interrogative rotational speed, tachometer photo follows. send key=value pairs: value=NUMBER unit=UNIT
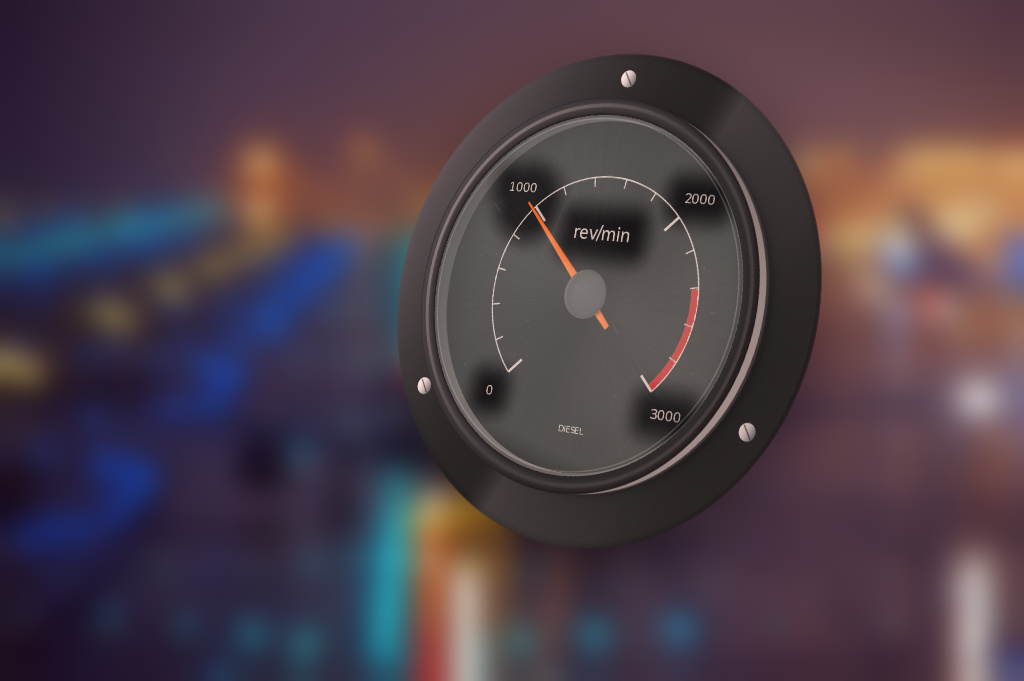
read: value=1000 unit=rpm
